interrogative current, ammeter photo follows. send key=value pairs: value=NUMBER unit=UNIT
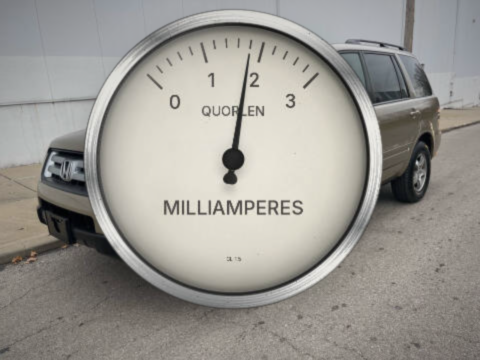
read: value=1.8 unit=mA
